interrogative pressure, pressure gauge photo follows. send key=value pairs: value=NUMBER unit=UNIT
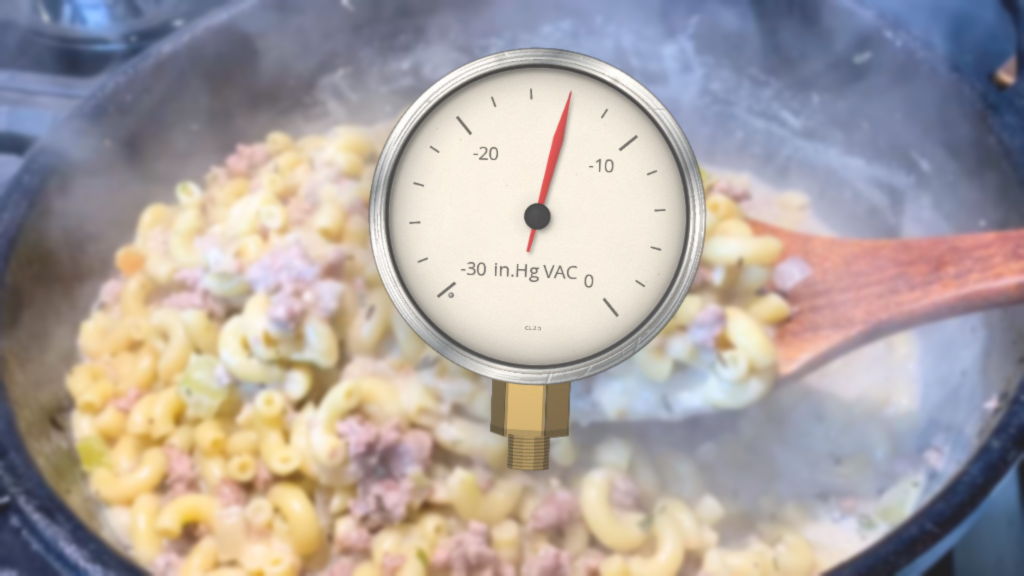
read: value=-14 unit=inHg
